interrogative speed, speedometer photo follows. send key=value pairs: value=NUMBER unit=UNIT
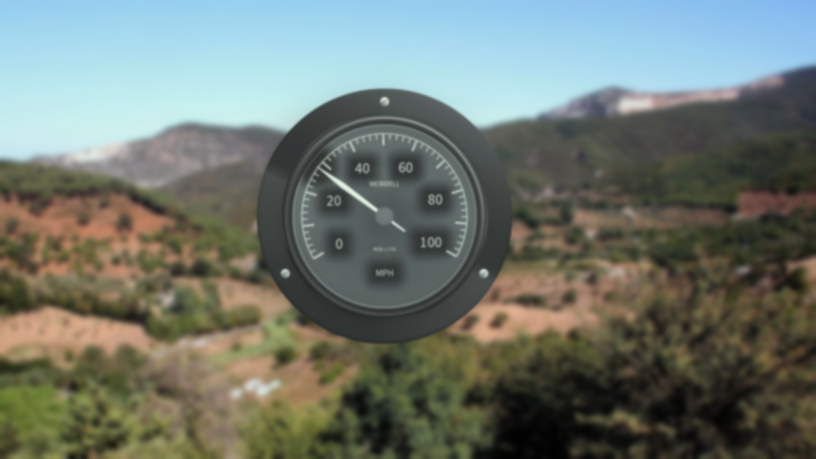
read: value=28 unit=mph
